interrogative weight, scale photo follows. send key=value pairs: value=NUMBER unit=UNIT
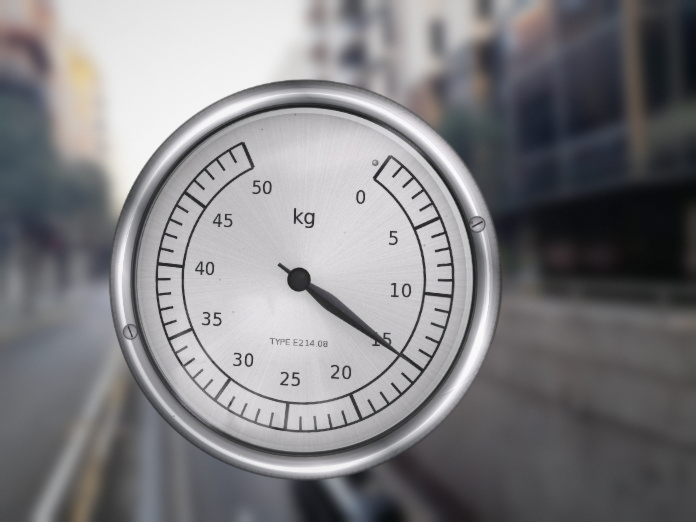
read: value=15 unit=kg
